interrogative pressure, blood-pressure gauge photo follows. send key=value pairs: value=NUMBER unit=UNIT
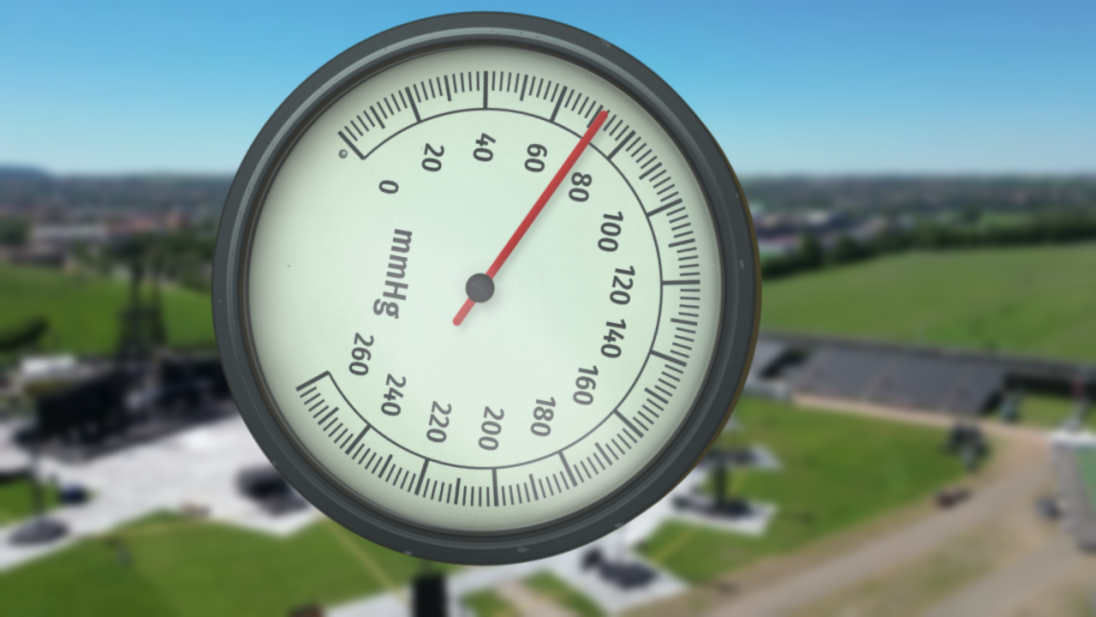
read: value=72 unit=mmHg
